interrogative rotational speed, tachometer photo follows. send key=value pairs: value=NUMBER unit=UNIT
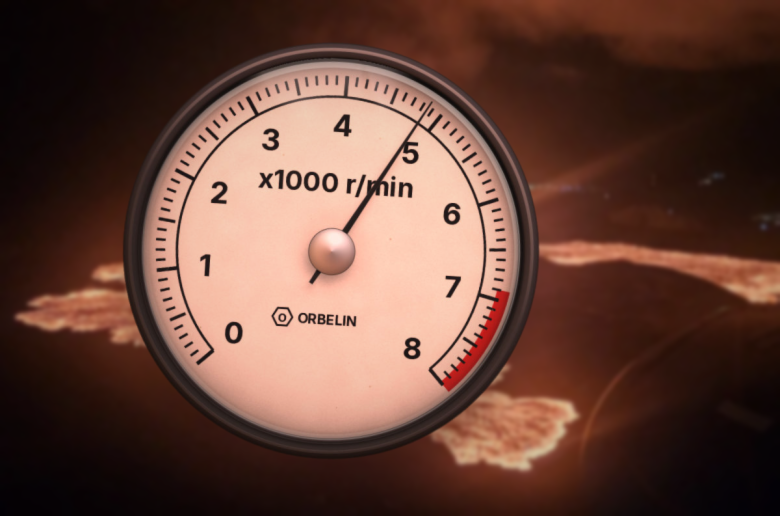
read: value=4850 unit=rpm
